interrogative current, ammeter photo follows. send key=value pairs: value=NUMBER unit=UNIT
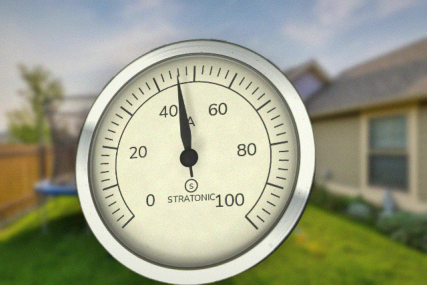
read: value=46 unit=A
